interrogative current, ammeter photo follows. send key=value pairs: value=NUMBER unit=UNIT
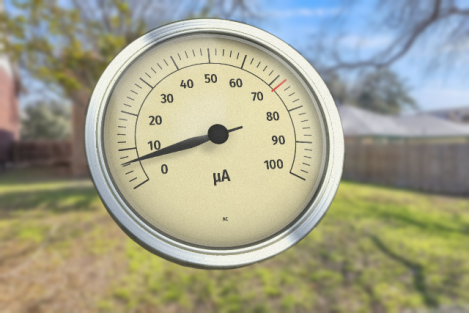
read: value=6 unit=µA
